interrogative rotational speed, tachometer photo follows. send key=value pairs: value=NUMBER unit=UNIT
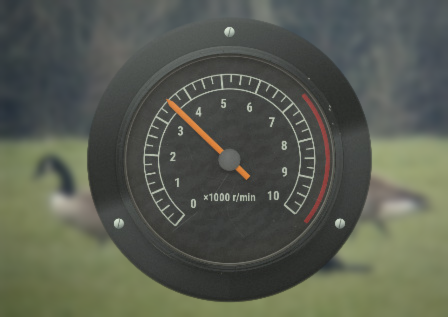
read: value=3500 unit=rpm
